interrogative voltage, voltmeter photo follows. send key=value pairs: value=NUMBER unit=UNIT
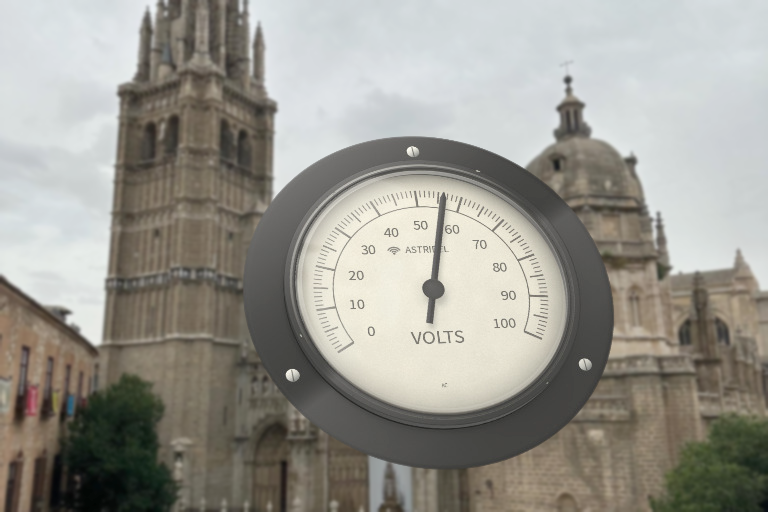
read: value=56 unit=V
